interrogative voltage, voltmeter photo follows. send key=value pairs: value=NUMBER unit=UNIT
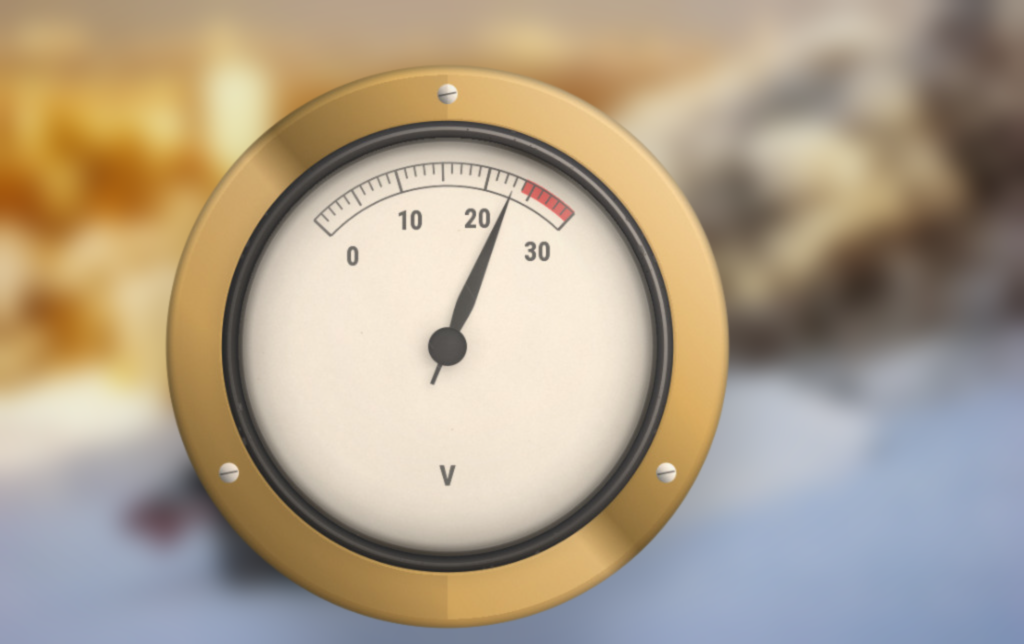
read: value=23 unit=V
